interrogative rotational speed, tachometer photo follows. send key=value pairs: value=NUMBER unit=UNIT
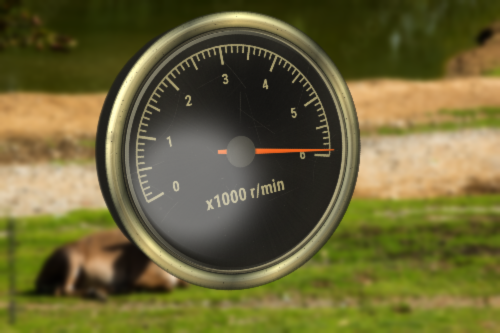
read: value=5900 unit=rpm
